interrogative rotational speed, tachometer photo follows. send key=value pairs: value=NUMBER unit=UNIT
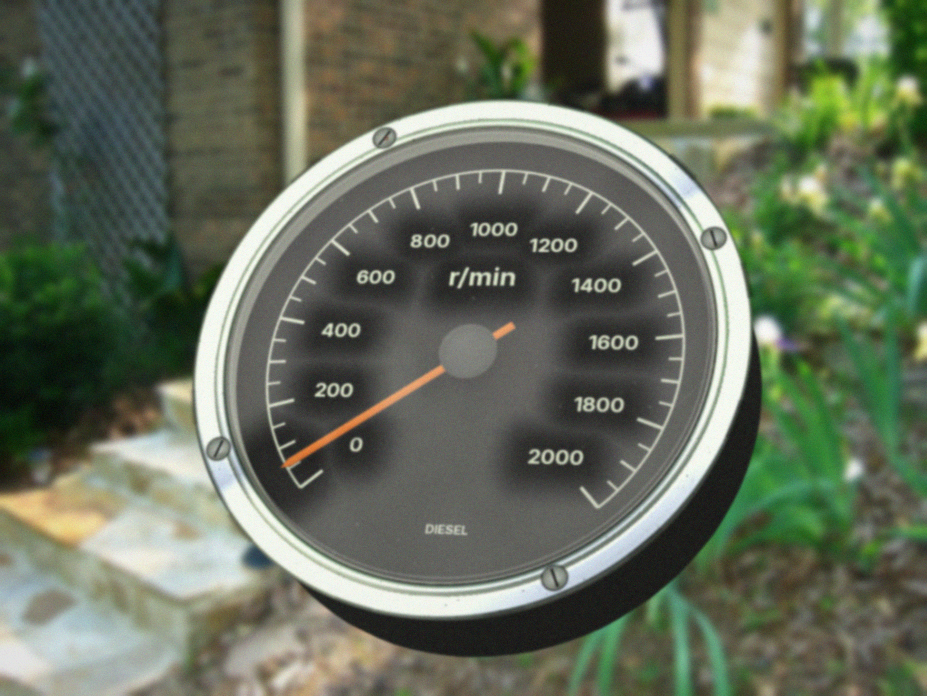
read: value=50 unit=rpm
